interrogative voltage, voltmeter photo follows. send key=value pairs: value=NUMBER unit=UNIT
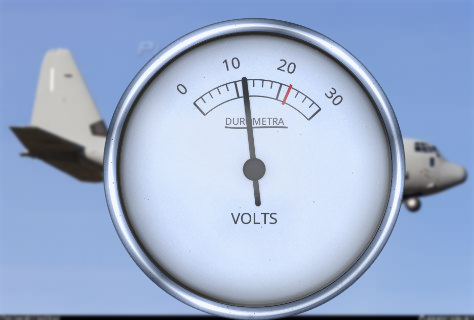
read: value=12 unit=V
